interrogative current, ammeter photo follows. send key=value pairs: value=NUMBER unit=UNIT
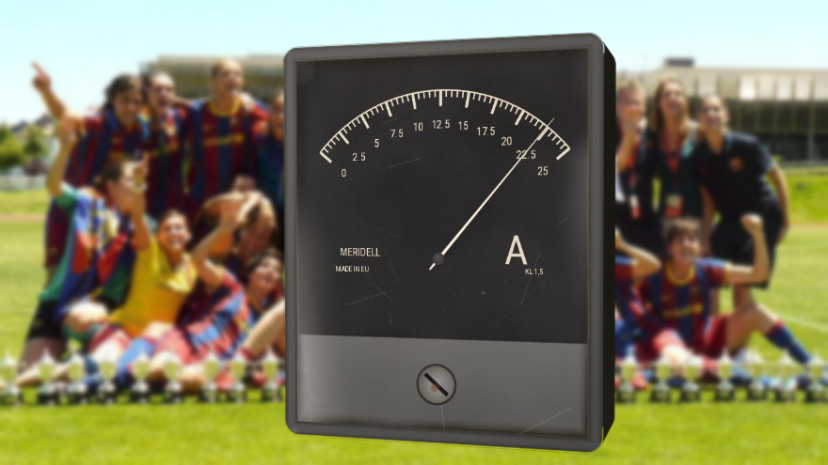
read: value=22.5 unit=A
